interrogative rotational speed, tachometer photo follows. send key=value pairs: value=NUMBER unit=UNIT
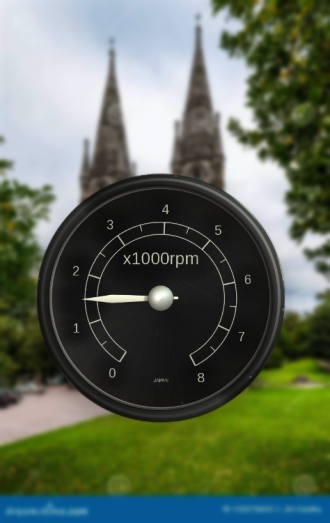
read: value=1500 unit=rpm
